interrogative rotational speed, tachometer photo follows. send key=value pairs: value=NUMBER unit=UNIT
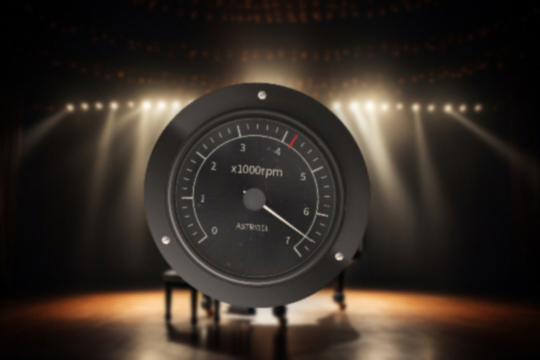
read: value=6600 unit=rpm
